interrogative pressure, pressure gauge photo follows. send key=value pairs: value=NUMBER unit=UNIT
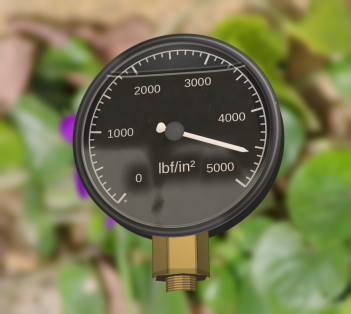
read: value=4600 unit=psi
